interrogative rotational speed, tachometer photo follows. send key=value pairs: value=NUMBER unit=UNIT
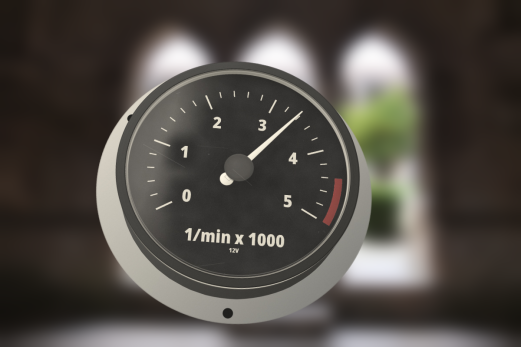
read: value=3400 unit=rpm
